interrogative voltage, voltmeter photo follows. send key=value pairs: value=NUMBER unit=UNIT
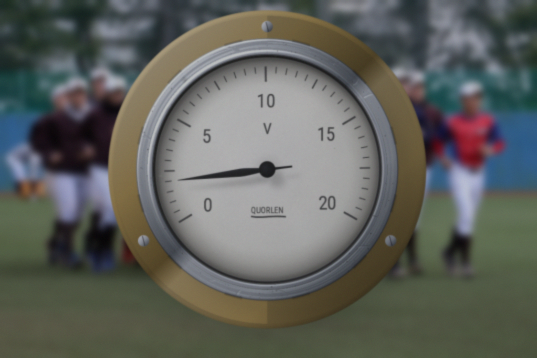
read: value=2 unit=V
